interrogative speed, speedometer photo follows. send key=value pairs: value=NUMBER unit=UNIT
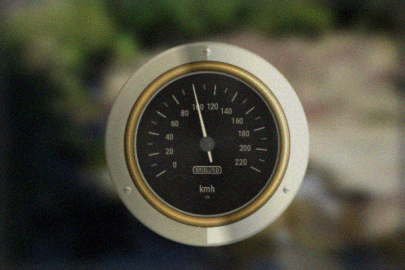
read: value=100 unit=km/h
